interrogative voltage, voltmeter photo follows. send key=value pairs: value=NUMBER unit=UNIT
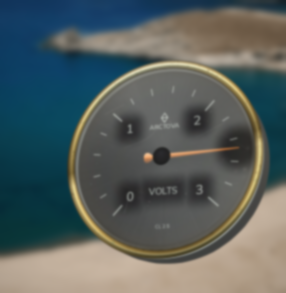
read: value=2.5 unit=V
